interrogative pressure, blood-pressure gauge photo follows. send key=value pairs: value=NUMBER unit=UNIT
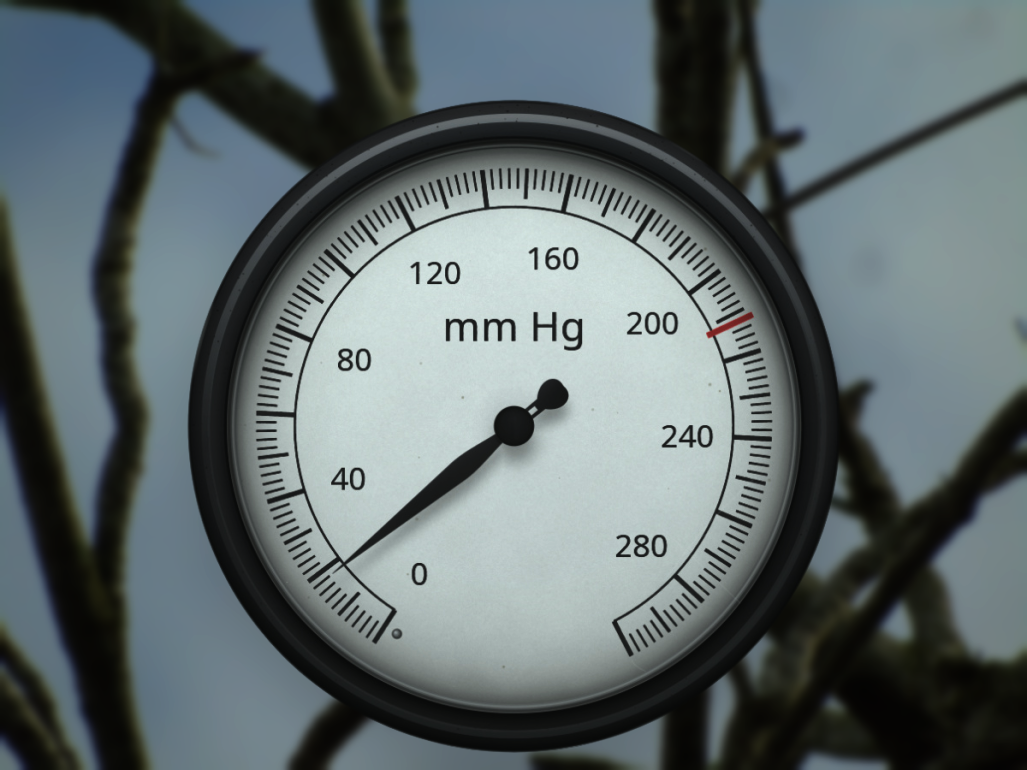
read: value=18 unit=mmHg
